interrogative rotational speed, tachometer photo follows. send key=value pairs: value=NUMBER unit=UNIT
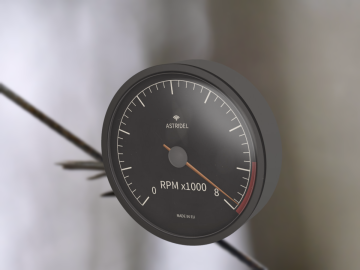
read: value=7800 unit=rpm
